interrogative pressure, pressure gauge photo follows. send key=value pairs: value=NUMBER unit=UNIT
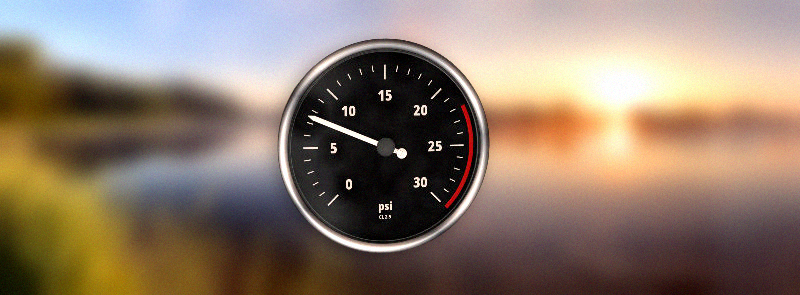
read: value=7.5 unit=psi
